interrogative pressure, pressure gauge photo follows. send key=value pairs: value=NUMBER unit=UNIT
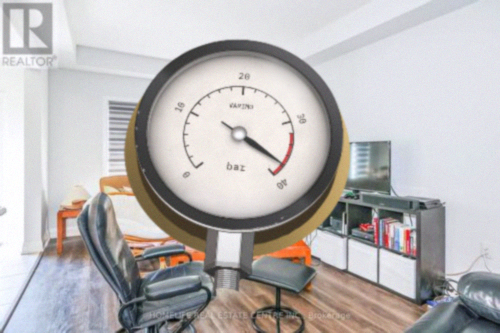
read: value=38 unit=bar
